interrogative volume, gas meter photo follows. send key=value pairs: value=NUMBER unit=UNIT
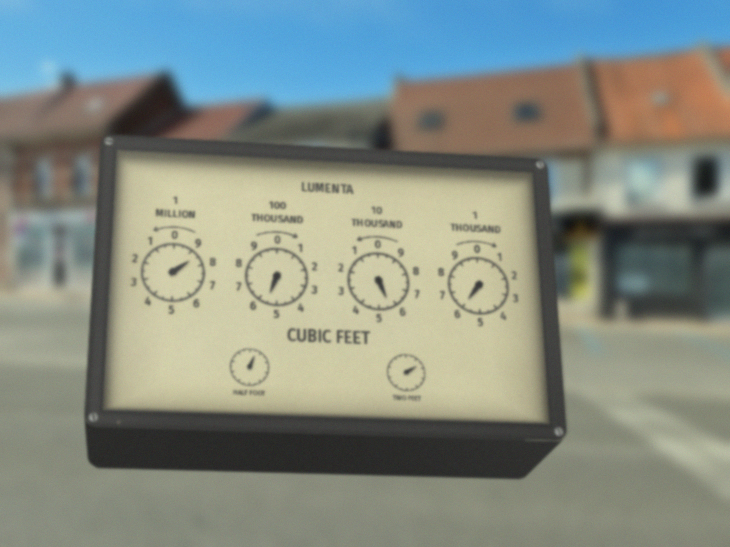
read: value=855600 unit=ft³
